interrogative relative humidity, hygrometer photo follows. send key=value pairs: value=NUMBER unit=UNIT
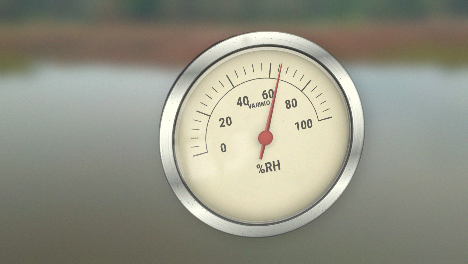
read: value=64 unit=%
